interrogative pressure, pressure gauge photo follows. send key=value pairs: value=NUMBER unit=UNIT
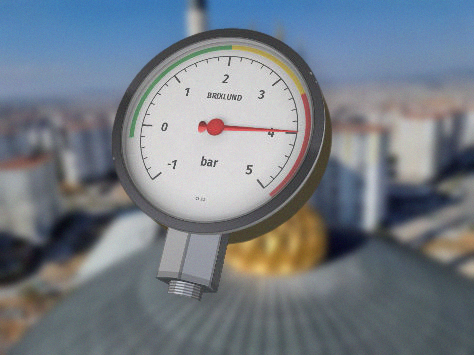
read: value=4 unit=bar
